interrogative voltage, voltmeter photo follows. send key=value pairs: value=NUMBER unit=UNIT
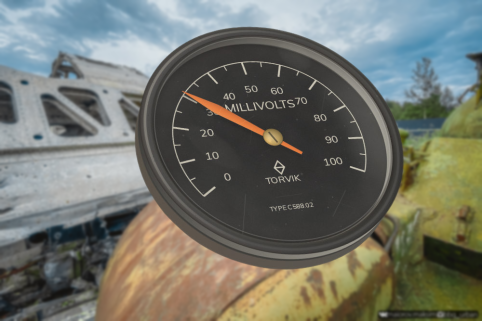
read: value=30 unit=mV
